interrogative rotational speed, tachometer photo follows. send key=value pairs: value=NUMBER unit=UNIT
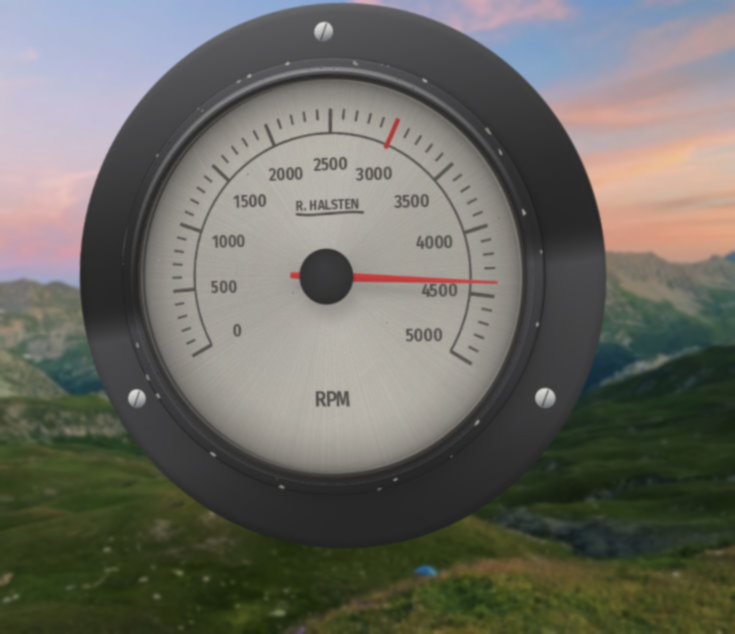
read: value=4400 unit=rpm
